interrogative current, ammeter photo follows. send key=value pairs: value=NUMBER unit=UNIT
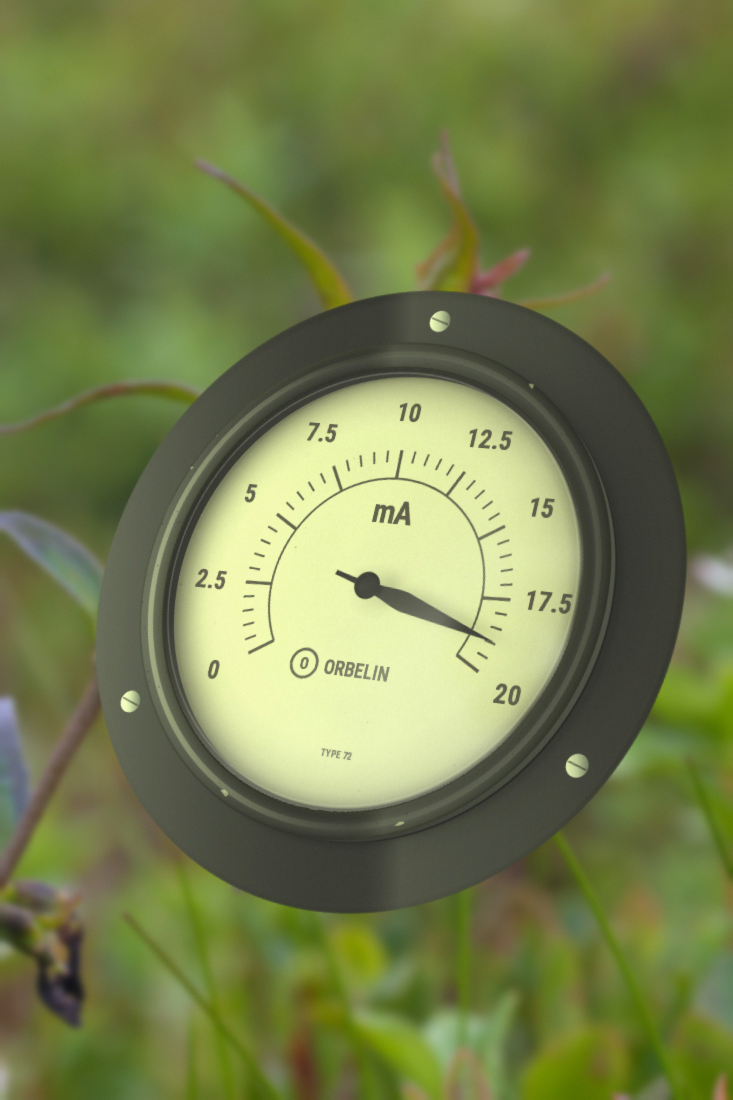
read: value=19 unit=mA
